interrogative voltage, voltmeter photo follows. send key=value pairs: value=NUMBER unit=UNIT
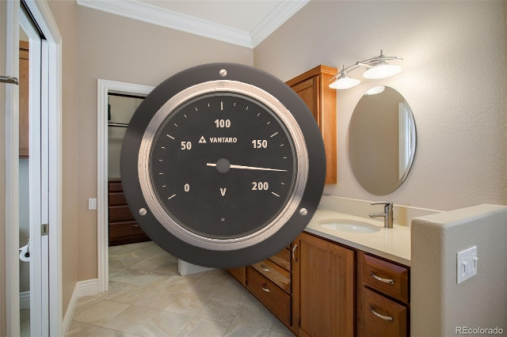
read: value=180 unit=V
